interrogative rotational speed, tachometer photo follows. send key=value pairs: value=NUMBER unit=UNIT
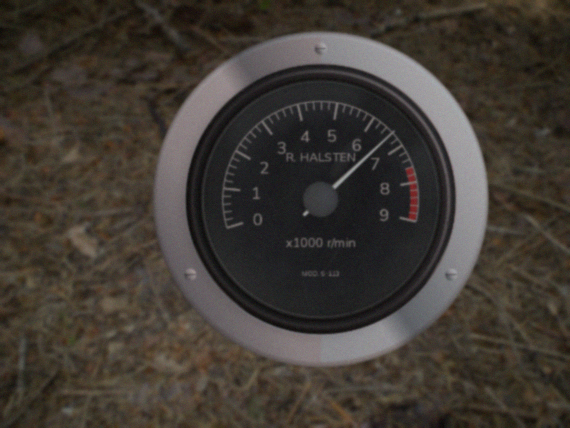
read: value=6600 unit=rpm
